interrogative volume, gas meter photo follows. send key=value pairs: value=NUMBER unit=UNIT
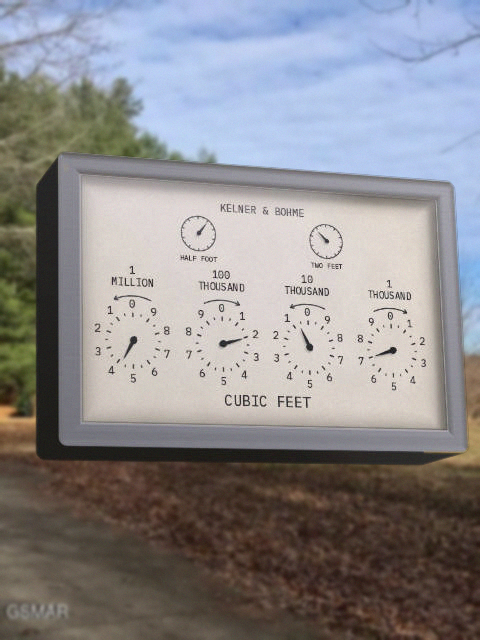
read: value=420700 unit=ft³
